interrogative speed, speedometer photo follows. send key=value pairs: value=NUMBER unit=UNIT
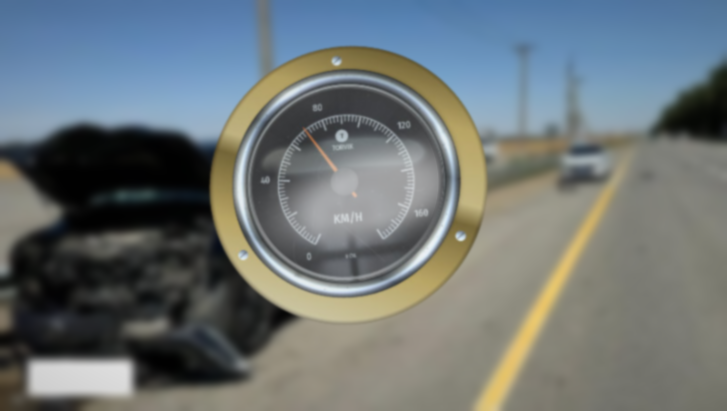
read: value=70 unit=km/h
